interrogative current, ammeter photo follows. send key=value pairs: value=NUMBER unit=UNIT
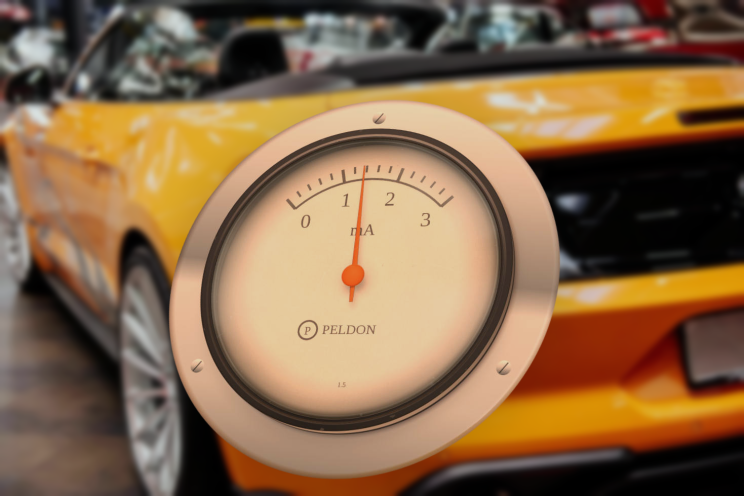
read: value=1.4 unit=mA
